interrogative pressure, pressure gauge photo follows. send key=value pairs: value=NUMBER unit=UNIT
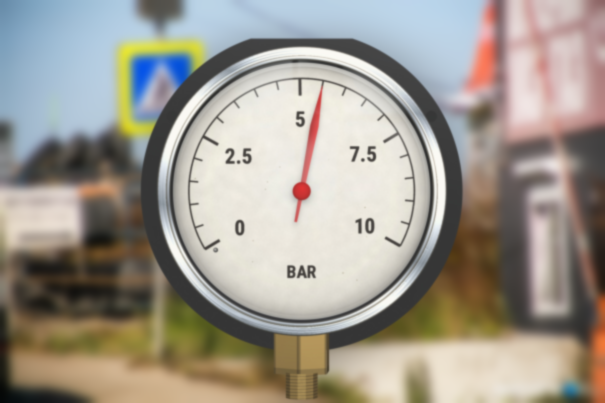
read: value=5.5 unit=bar
